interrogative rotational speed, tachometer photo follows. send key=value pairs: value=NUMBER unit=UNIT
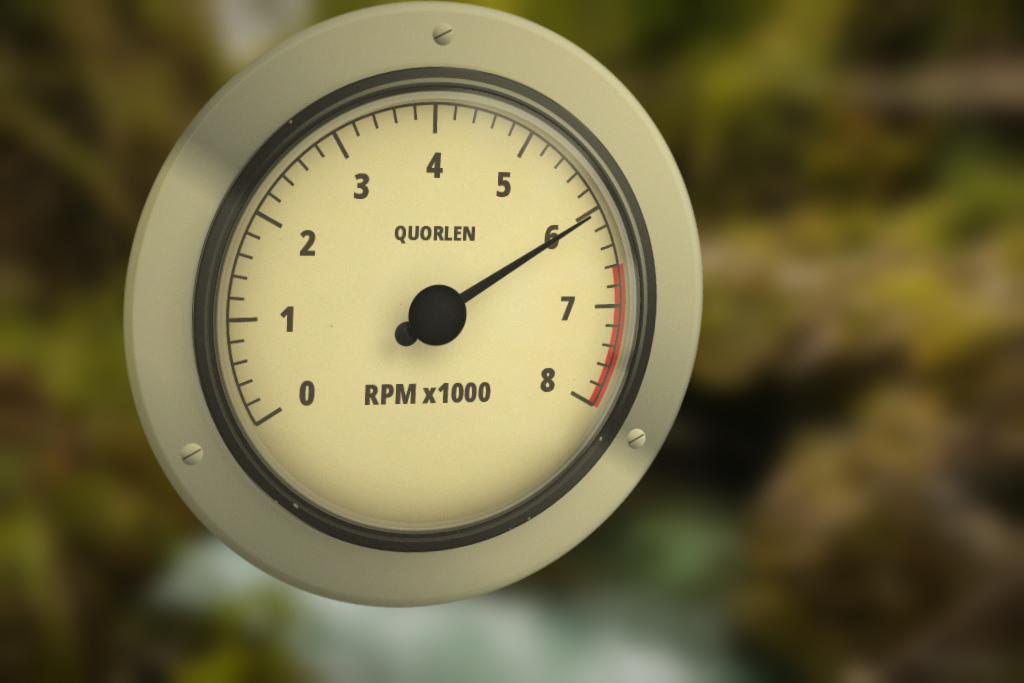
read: value=6000 unit=rpm
